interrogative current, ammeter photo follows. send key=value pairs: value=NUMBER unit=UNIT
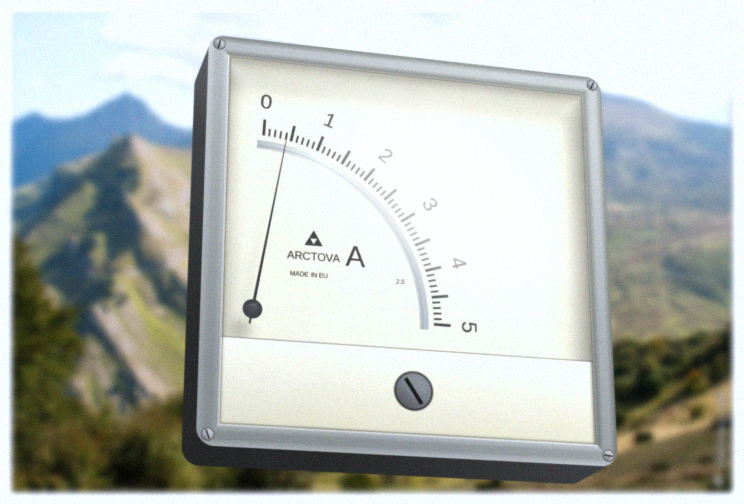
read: value=0.4 unit=A
